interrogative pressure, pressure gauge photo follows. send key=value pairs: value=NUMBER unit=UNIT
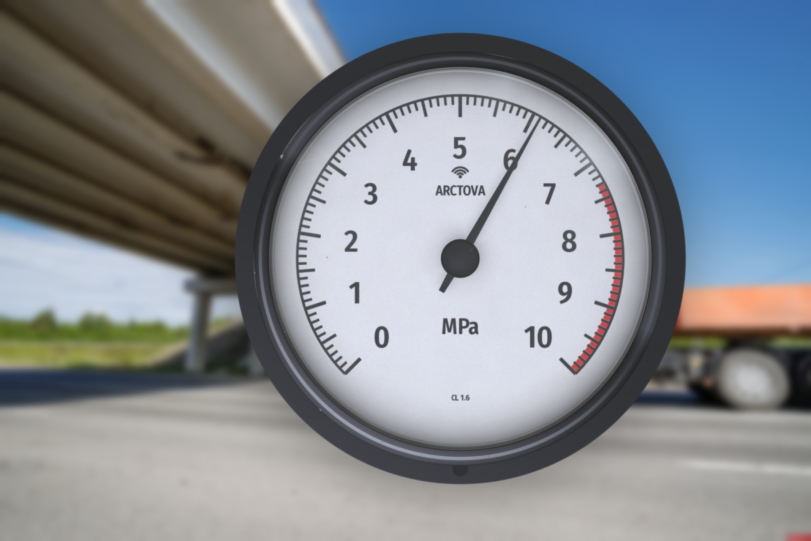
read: value=6.1 unit=MPa
